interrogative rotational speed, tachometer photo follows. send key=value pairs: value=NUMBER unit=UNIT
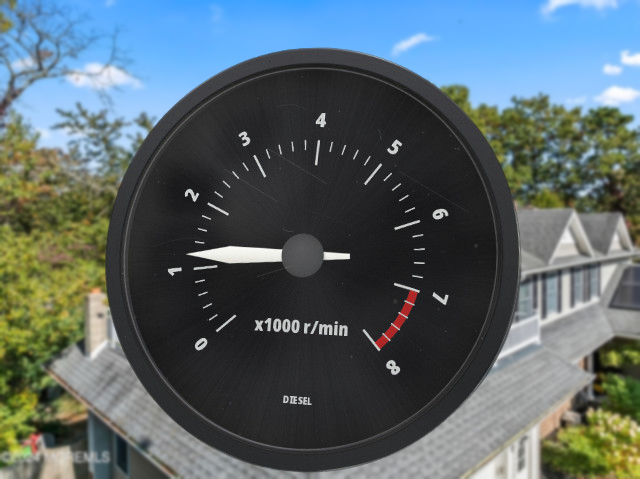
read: value=1200 unit=rpm
